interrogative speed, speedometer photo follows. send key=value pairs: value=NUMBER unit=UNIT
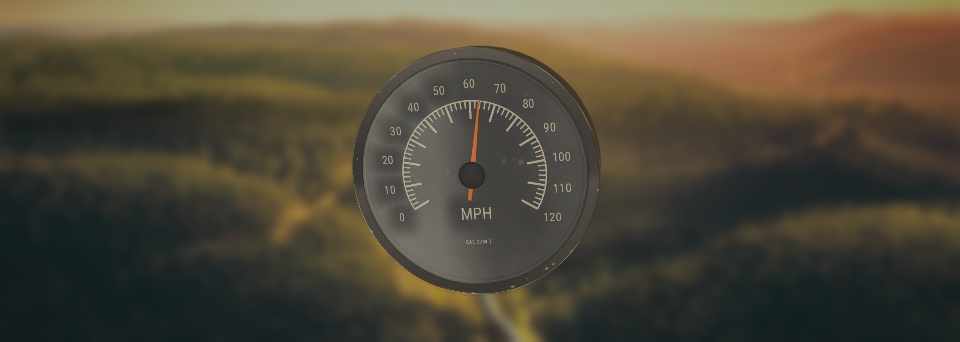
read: value=64 unit=mph
